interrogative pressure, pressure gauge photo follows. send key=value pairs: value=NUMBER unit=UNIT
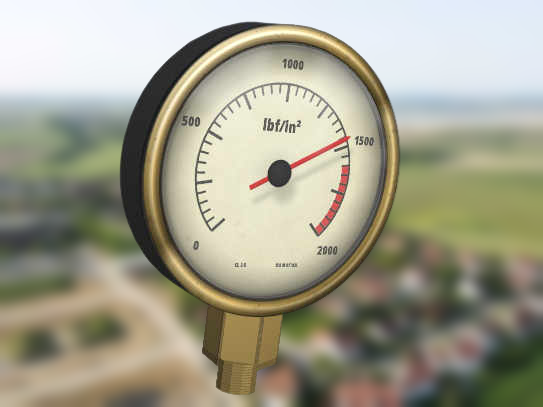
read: value=1450 unit=psi
